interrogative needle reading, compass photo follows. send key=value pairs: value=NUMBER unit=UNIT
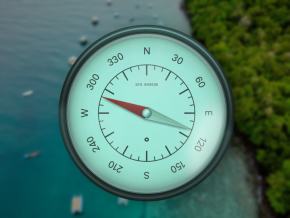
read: value=290 unit=°
